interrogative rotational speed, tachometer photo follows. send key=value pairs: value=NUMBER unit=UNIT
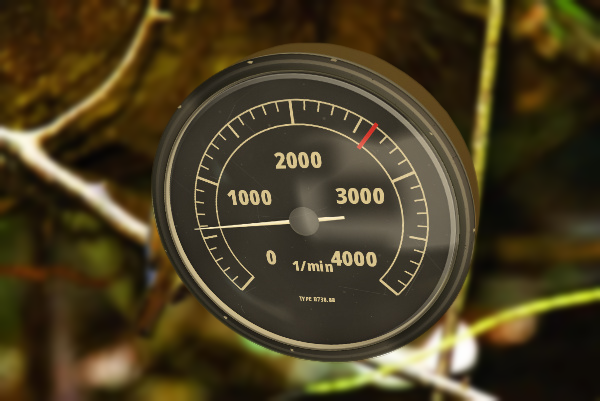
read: value=600 unit=rpm
